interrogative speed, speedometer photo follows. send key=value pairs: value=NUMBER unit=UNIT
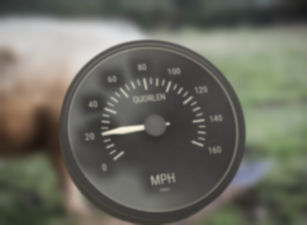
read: value=20 unit=mph
